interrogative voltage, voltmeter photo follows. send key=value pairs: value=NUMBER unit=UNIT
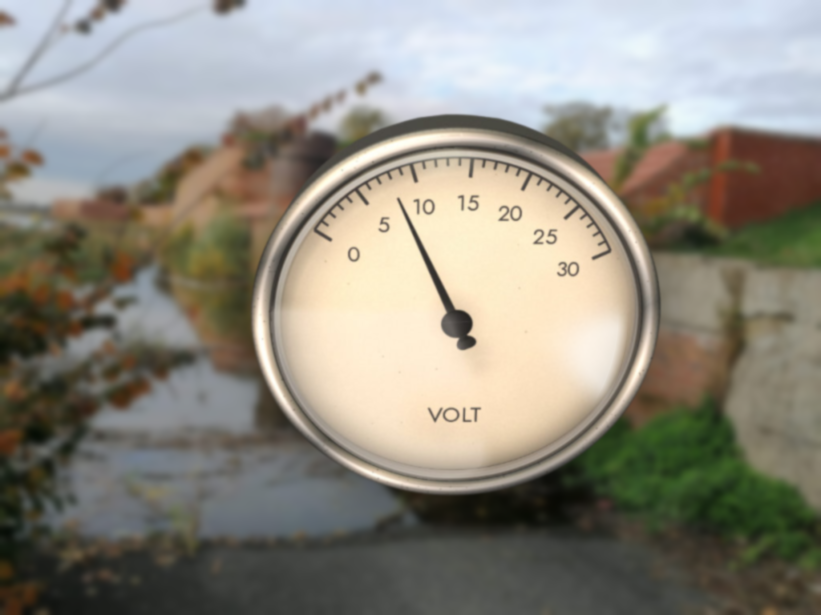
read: value=8 unit=V
